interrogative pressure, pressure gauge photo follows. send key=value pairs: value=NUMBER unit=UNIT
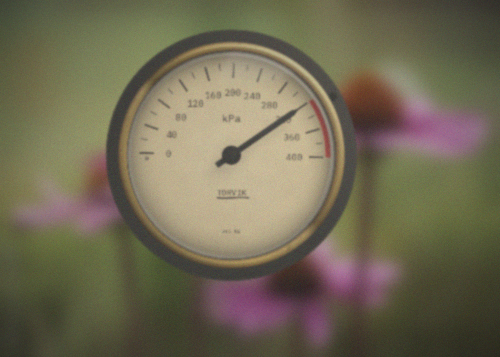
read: value=320 unit=kPa
